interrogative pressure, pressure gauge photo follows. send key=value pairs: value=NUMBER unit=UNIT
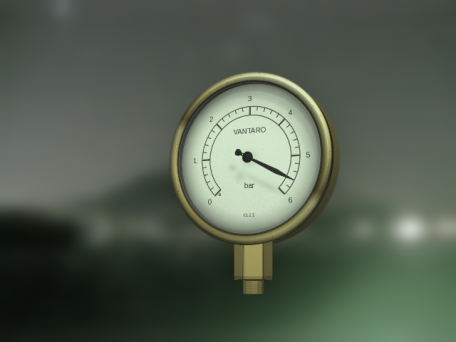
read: value=5.6 unit=bar
